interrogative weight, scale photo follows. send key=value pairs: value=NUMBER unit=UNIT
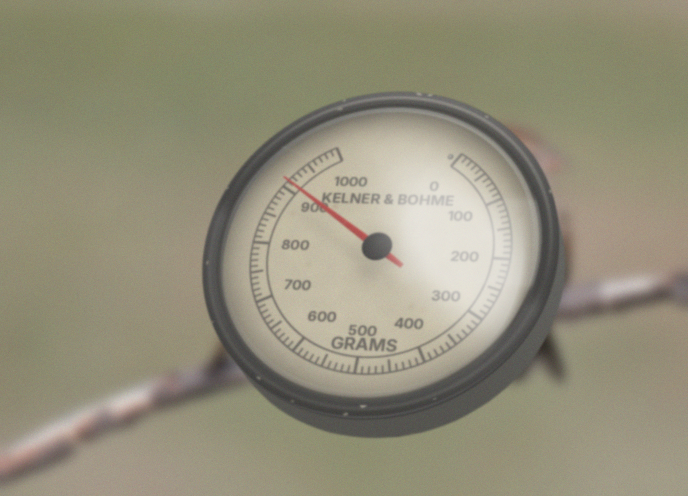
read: value=910 unit=g
